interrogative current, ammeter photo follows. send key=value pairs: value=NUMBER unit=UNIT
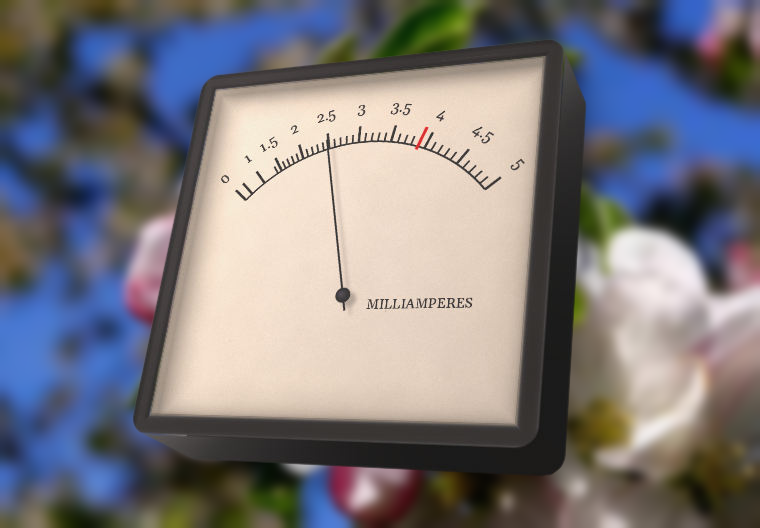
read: value=2.5 unit=mA
